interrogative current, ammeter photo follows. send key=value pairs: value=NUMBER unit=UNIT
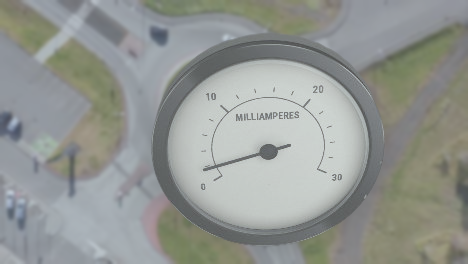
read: value=2 unit=mA
